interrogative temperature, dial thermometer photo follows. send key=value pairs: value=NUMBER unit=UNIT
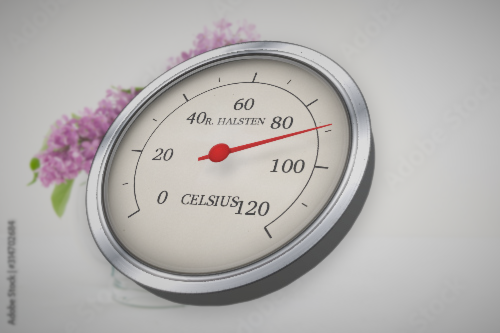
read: value=90 unit=°C
